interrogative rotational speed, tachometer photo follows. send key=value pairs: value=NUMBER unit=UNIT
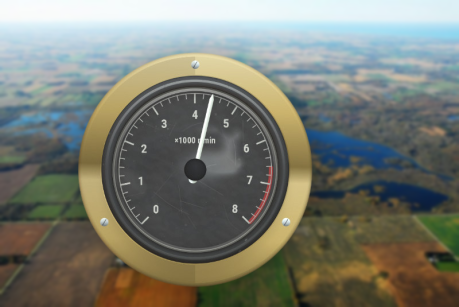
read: value=4400 unit=rpm
